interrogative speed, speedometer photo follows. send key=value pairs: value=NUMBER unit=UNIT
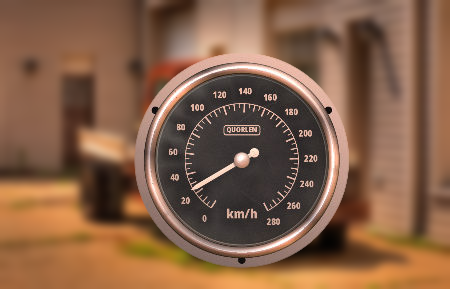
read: value=25 unit=km/h
